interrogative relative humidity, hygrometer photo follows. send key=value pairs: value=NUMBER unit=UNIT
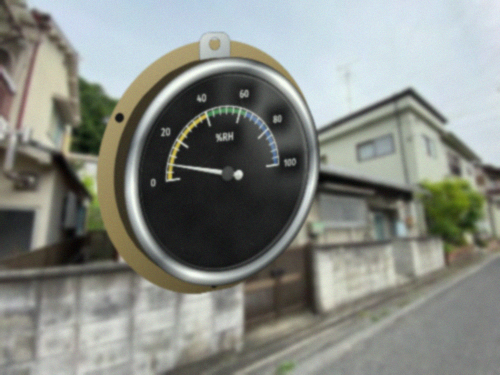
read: value=8 unit=%
